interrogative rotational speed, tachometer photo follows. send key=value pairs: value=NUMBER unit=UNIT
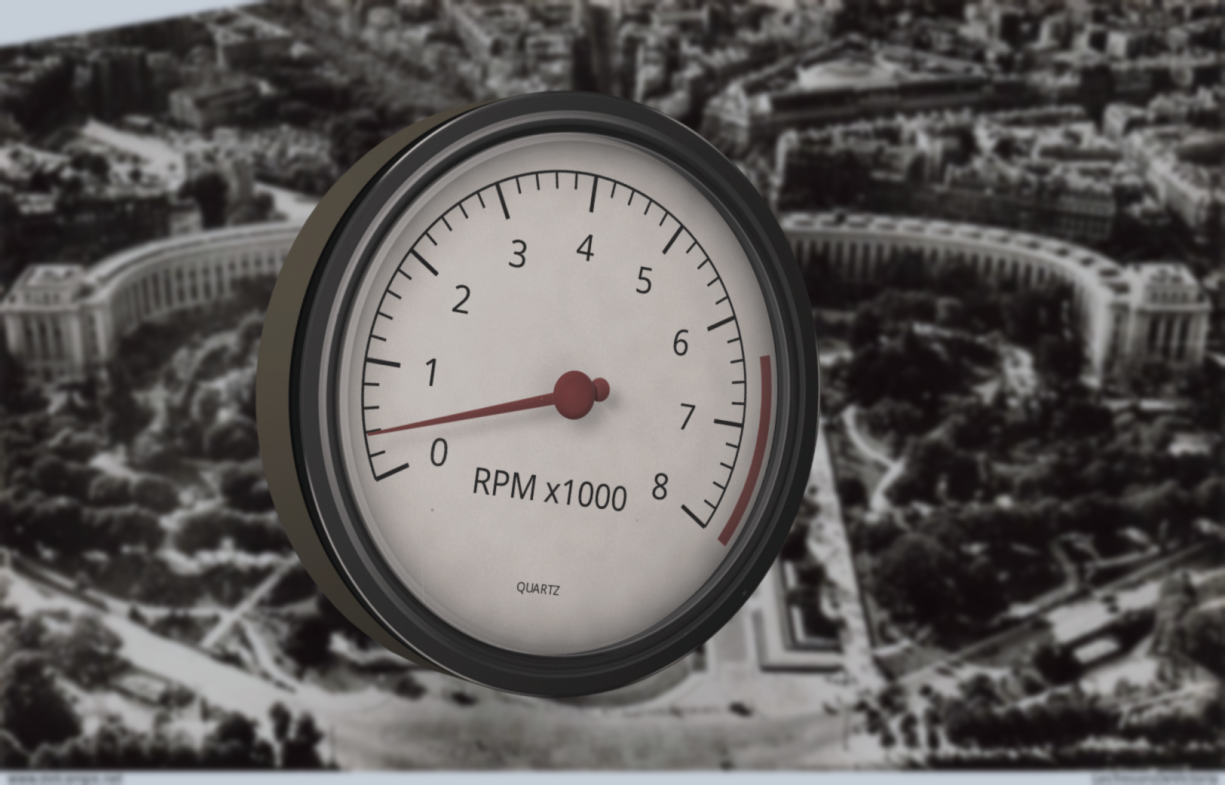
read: value=400 unit=rpm
